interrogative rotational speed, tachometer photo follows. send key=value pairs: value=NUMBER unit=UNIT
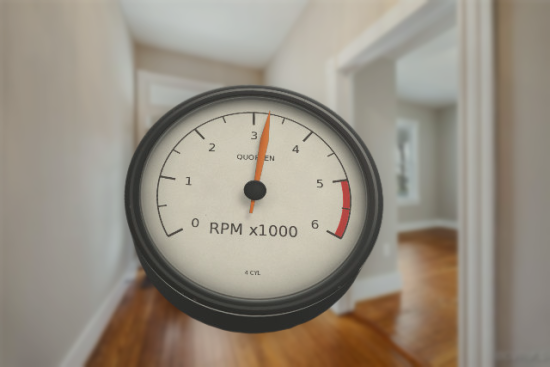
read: value=3250 unit=rpm
